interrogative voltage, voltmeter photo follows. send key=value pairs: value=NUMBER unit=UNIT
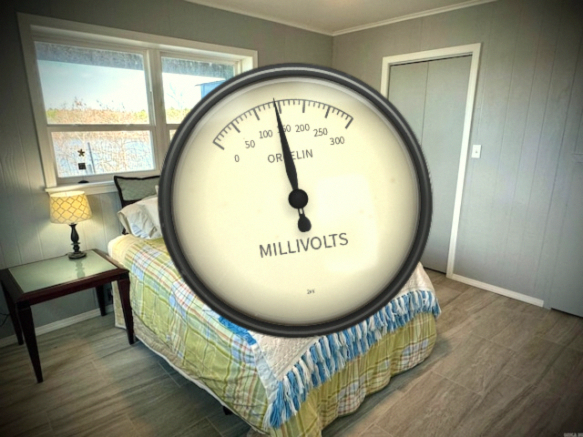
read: value=140 unit=mV
